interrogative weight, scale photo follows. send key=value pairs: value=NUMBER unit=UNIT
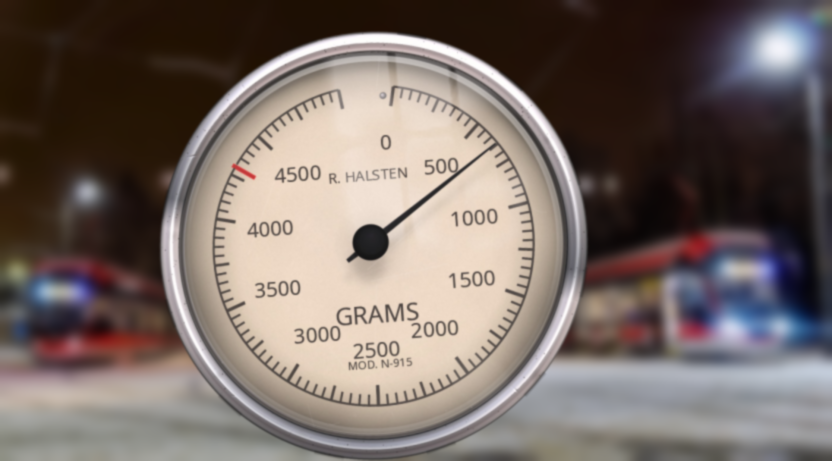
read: value=650 unit=g
